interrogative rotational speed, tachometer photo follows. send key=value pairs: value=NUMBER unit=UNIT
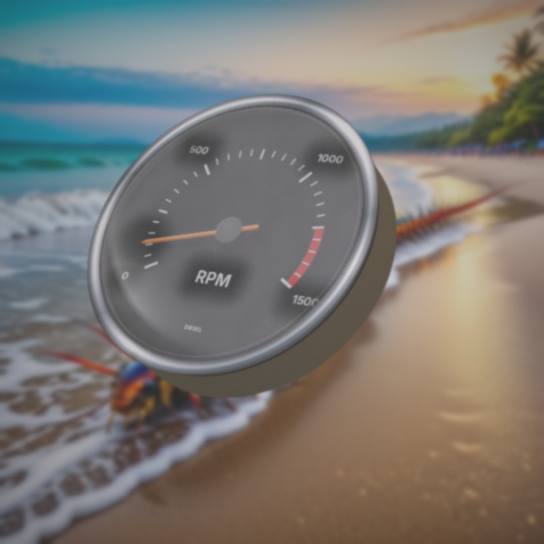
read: value=100 unit=rpm
